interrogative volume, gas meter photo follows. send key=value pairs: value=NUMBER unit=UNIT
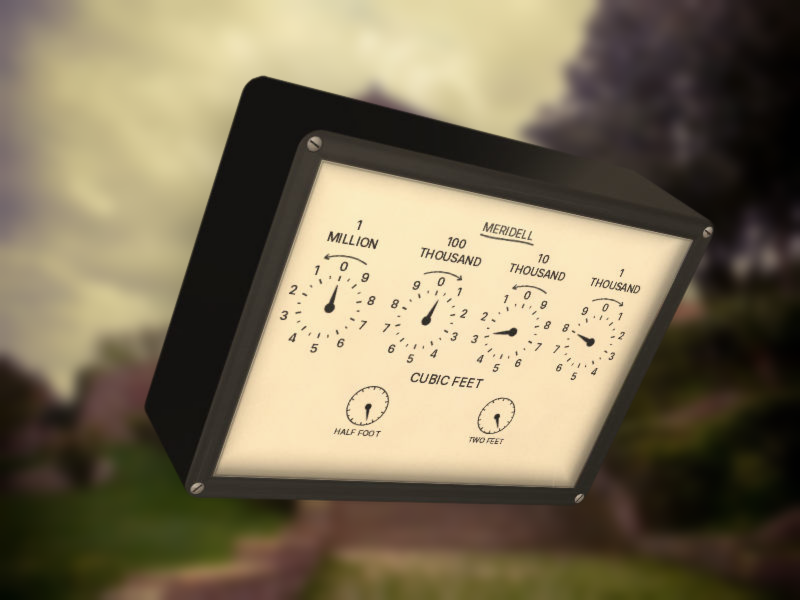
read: value=2800 unit=ft³
